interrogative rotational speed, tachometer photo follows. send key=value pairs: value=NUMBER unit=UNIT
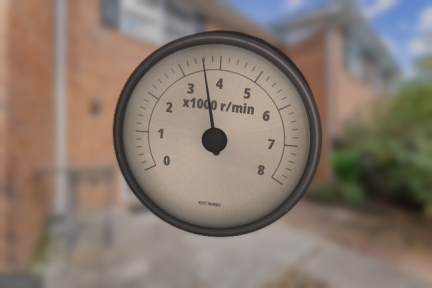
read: value=3600 unit=rpm
